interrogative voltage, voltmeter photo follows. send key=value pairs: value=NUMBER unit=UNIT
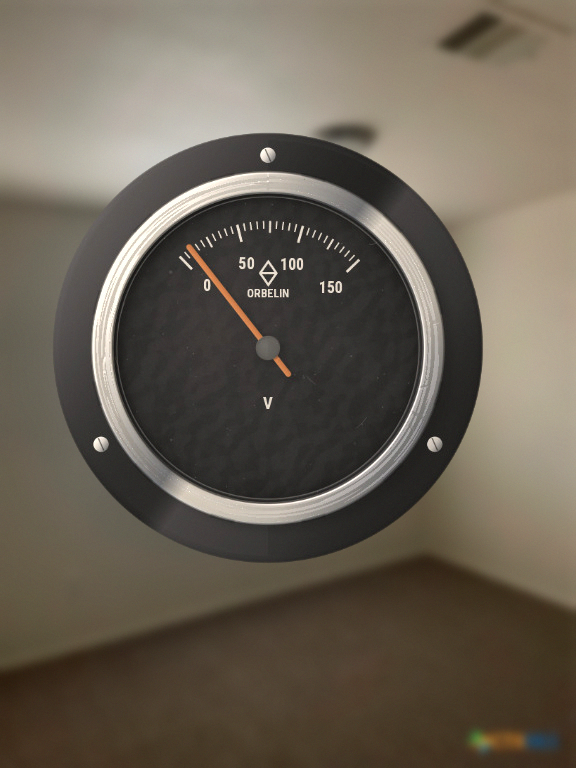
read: value=10 unit=V
